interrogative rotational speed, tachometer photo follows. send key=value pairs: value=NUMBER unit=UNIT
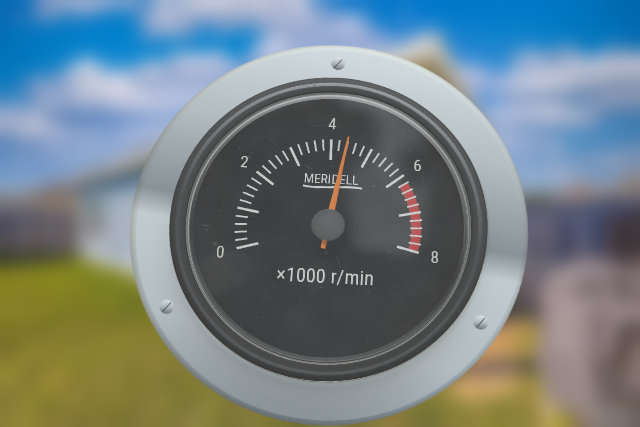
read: value=4400 unit=rpm
